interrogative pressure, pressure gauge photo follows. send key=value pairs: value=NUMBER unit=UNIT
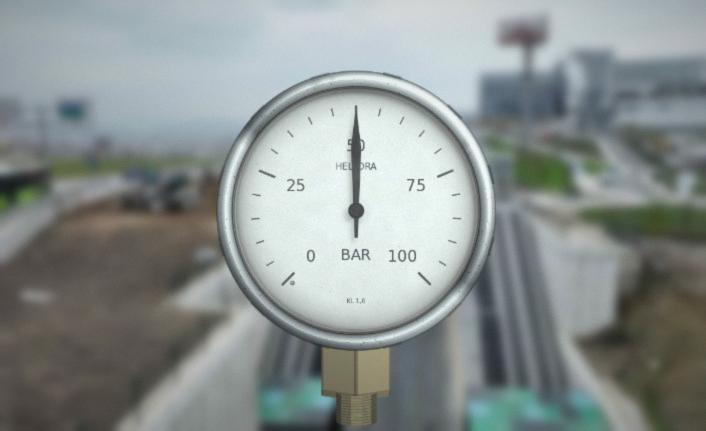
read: value=50 unit=bar
